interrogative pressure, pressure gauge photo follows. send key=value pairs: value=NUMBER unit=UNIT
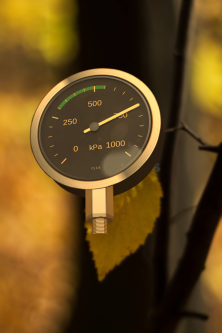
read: value=750 unit=kPa
